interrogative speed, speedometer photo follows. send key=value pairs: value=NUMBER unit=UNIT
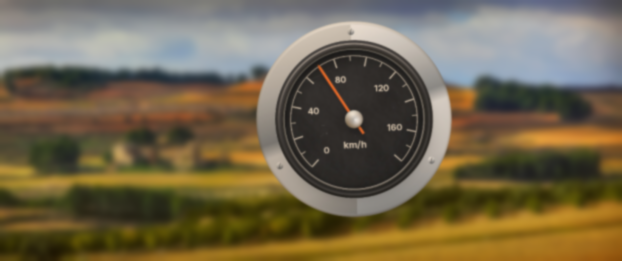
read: value=70 unit=km/h
